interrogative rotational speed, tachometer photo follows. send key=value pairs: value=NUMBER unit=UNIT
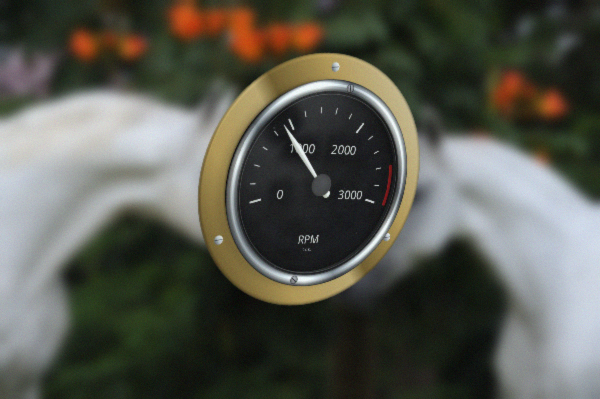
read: value=900 unit=rpm
